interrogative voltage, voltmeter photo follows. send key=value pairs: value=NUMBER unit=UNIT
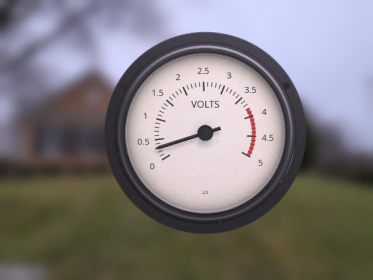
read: value=0.3 unit=V
